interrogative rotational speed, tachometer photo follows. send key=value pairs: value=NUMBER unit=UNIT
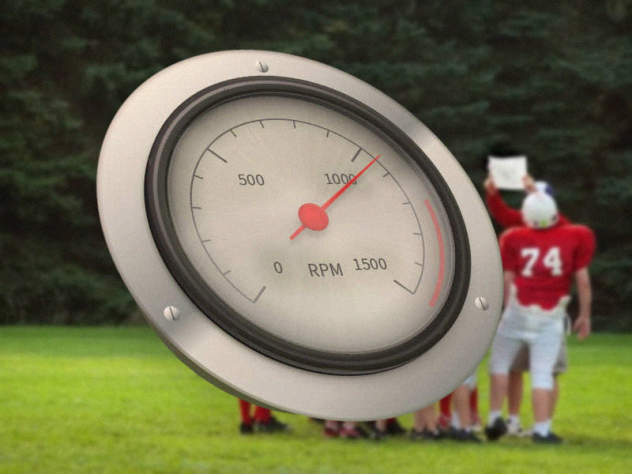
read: value=1050 unit=rpm
